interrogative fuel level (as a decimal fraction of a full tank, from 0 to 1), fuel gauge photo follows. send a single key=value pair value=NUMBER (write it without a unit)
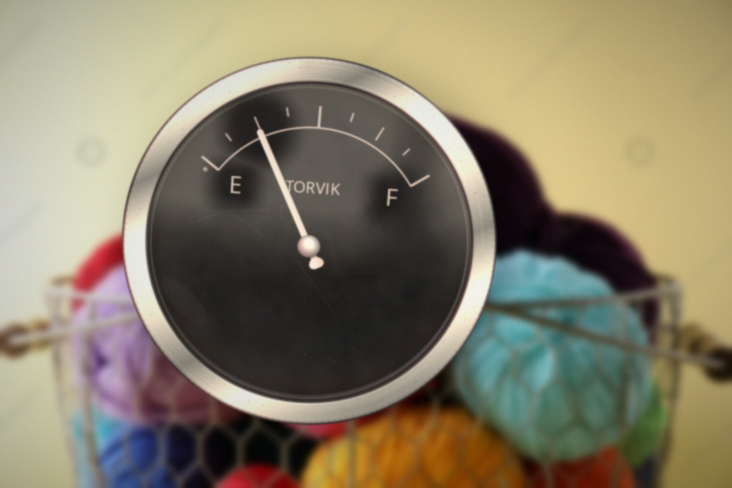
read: value=0.25
